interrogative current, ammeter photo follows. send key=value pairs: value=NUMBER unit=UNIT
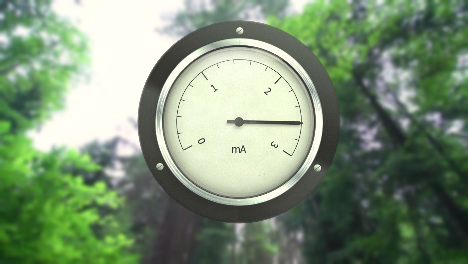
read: value=2.6 unit=mA
